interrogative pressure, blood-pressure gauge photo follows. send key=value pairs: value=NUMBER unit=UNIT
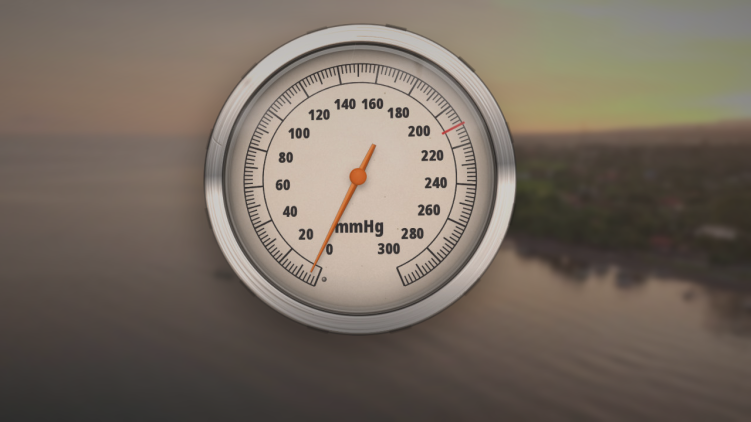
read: value=4 unit=mmHg
